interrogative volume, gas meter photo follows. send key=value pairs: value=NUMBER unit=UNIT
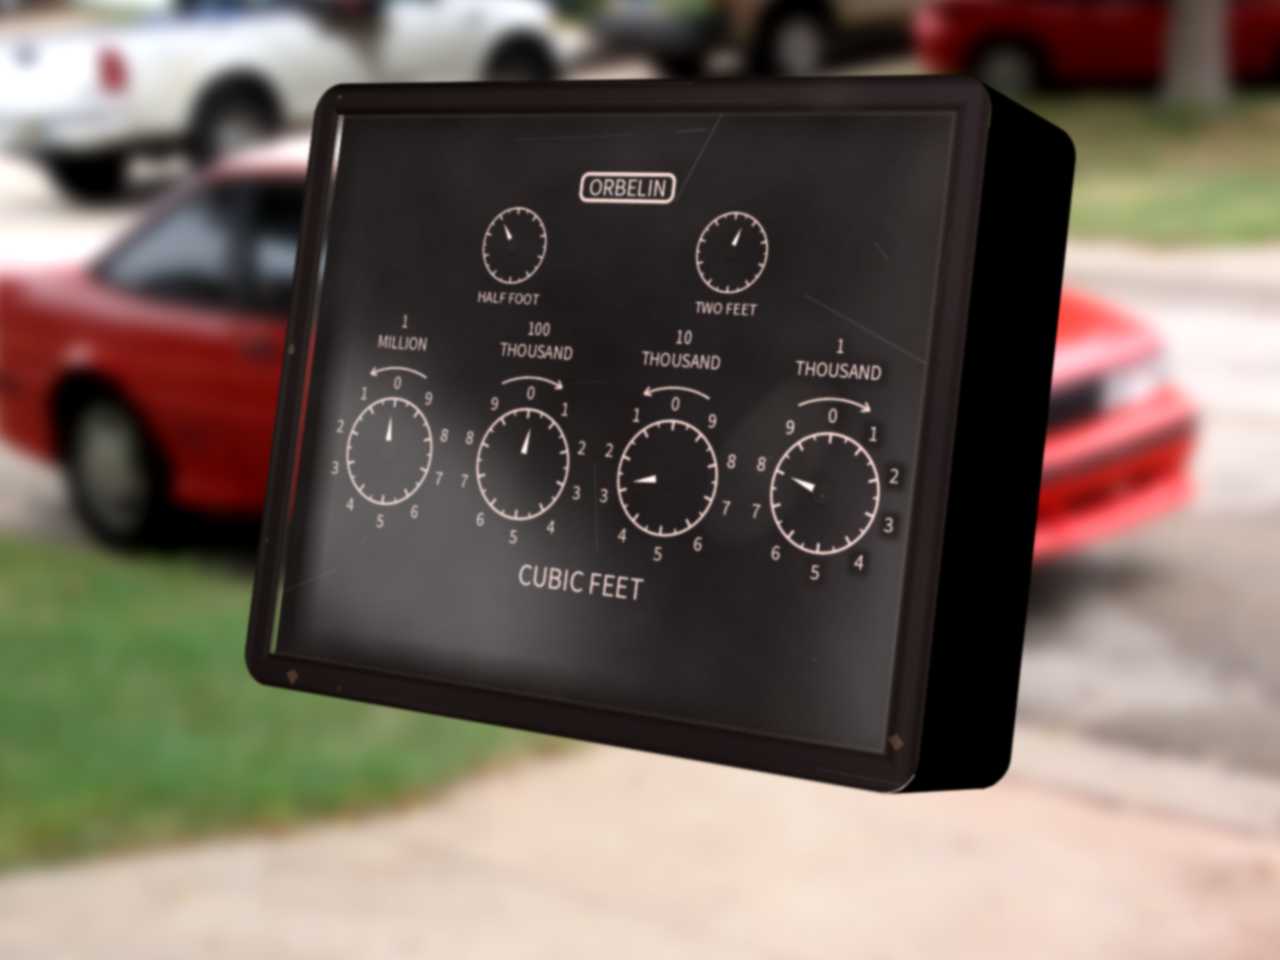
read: value=2800 unit=ft³
